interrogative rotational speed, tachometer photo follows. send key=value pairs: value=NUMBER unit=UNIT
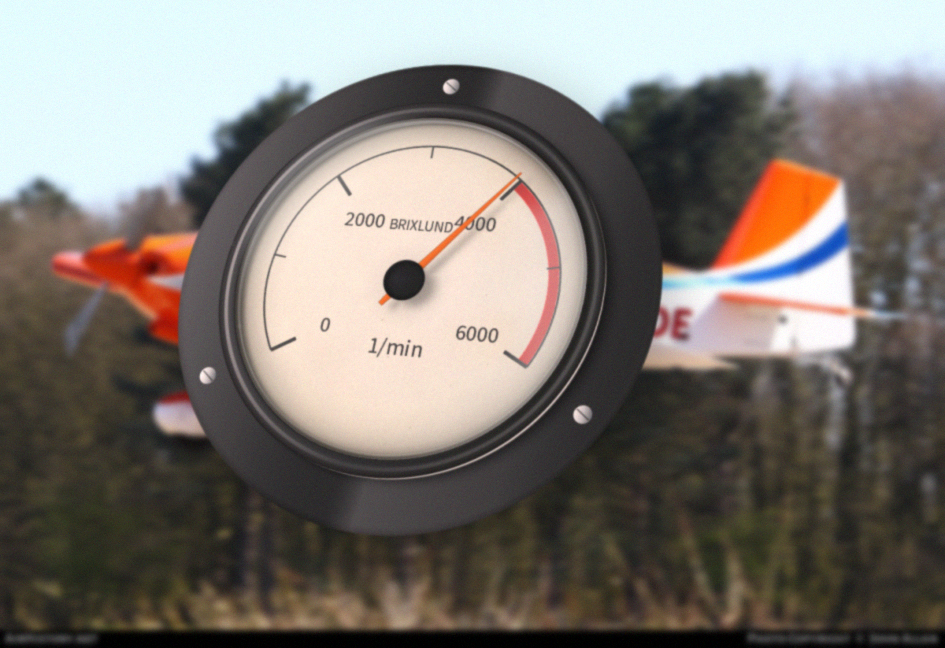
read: value=4000 unit=rpm
